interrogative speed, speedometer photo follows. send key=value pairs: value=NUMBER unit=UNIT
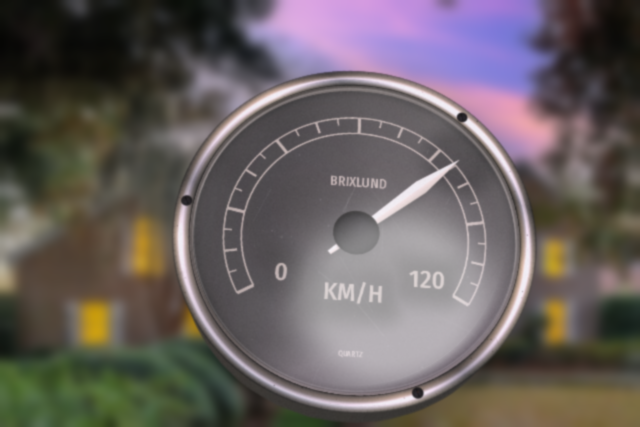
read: value=85 unit=km/h
